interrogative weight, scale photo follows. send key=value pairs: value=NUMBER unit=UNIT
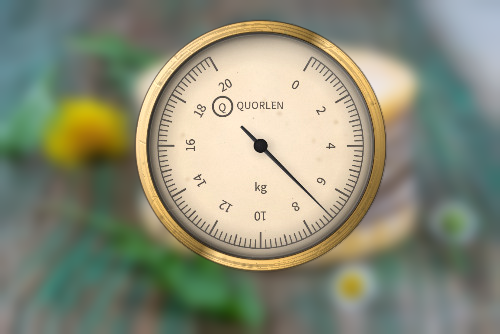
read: value=7 unit=kg
